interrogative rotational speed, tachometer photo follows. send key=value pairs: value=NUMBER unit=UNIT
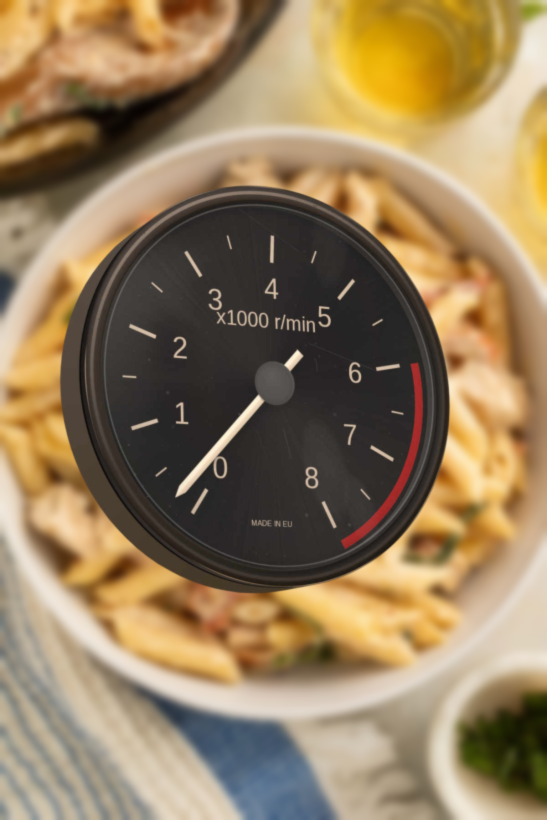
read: value=250 unit=rpm
